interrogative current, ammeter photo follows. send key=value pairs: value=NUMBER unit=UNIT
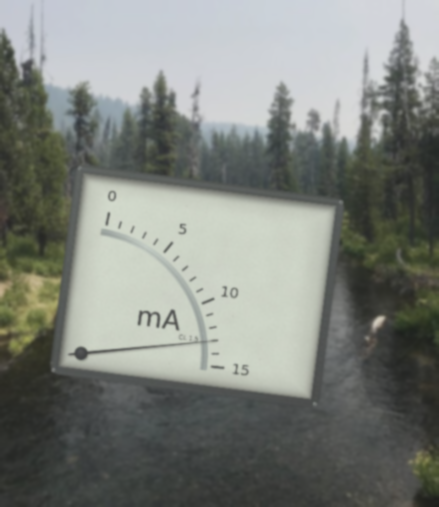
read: value=13 unit=mA
